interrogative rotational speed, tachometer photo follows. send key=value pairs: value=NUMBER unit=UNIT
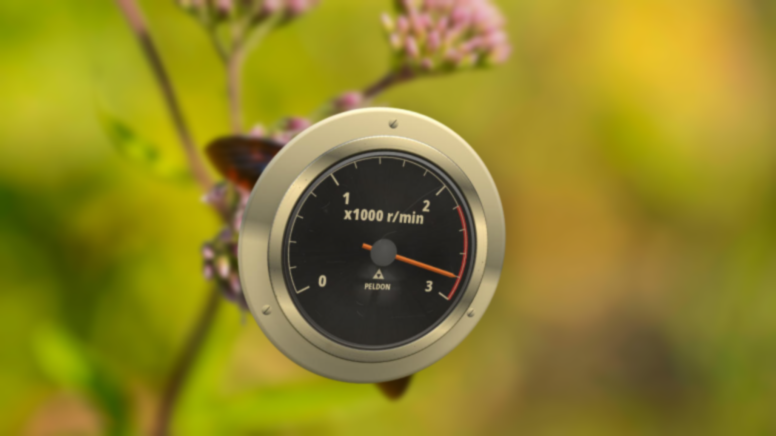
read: value=2800 unit=rpm
